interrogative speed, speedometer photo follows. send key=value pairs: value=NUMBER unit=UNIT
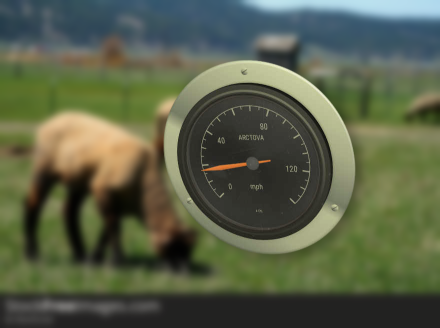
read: value=17.5 unit=mph
